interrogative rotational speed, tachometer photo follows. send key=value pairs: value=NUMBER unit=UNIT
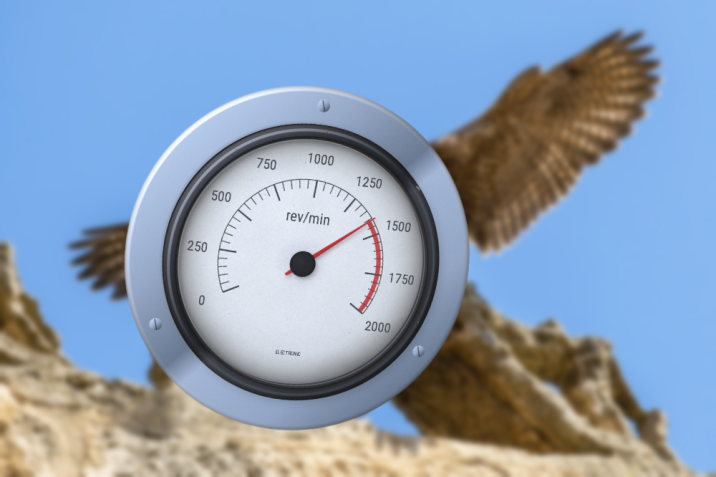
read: value=1400 unit=rpm
